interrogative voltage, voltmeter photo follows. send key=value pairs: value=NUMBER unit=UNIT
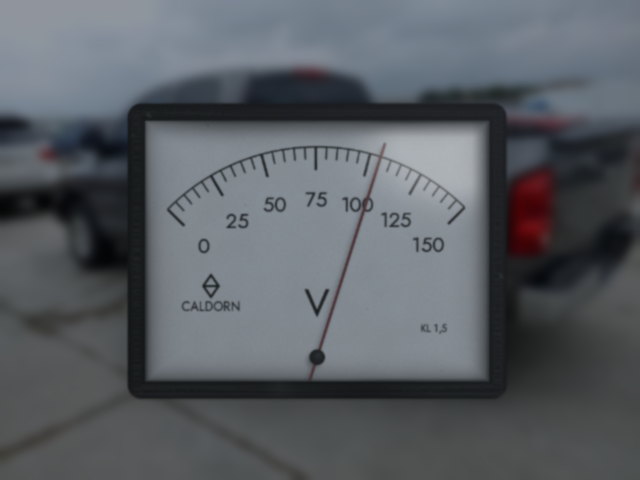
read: value=105 unit=V
